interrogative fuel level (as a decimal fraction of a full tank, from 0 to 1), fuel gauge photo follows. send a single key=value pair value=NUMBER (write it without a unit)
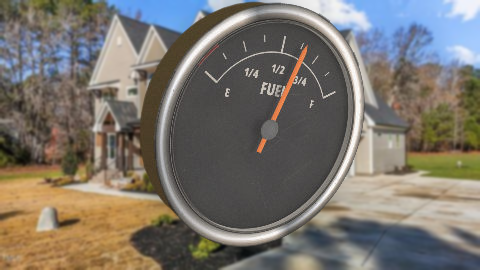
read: value=0.625
